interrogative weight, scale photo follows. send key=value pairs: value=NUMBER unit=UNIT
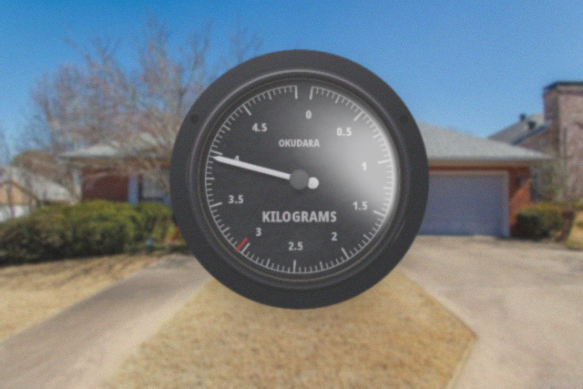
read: value=3.95 unit=kg
